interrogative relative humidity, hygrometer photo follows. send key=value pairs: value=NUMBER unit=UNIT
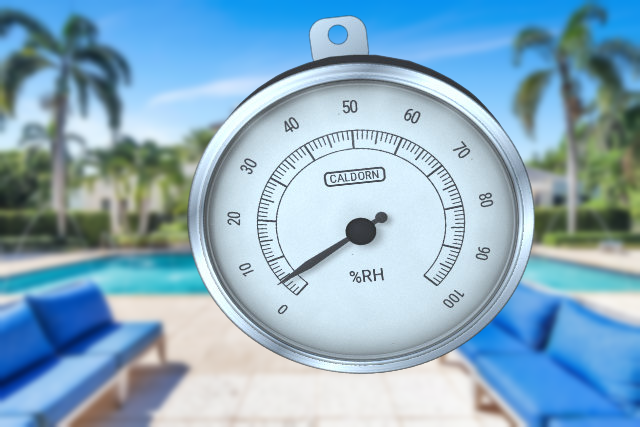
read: value=5 unit=%
